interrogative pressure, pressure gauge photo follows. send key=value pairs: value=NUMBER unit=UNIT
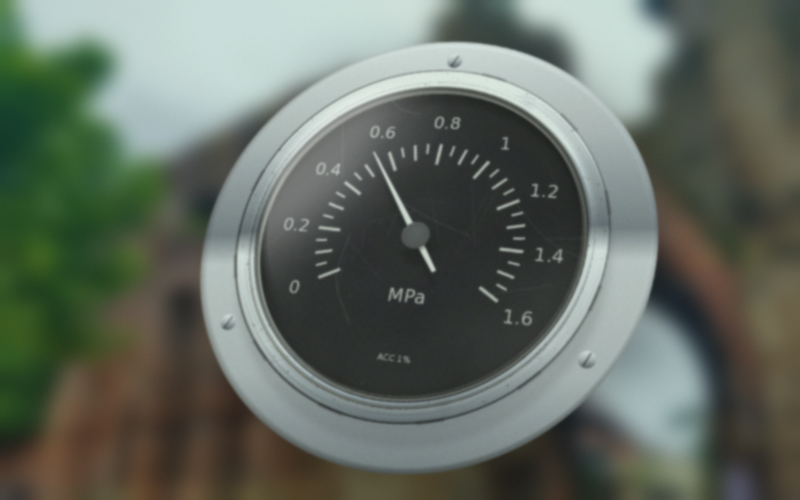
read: value=0.55 unit=MPa
